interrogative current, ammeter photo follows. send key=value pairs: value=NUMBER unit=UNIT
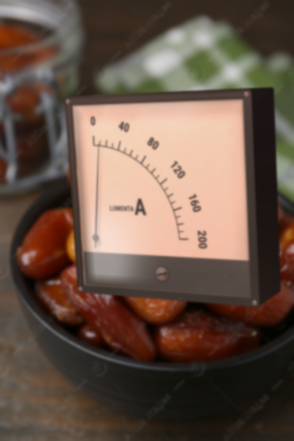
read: value=10 unit=A
